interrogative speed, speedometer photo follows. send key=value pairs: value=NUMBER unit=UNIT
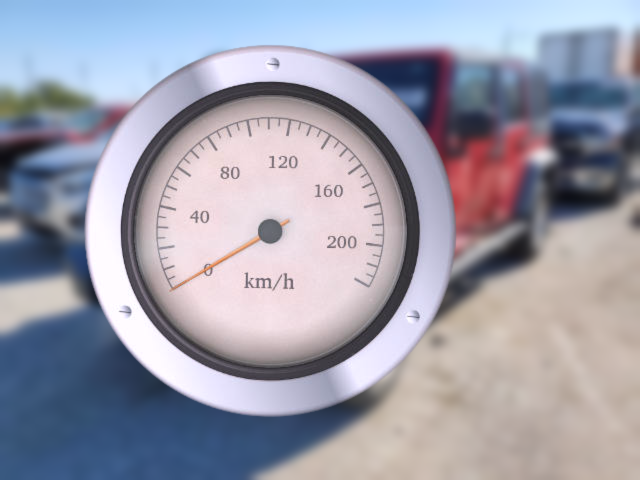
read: value=0 unit=km/h
